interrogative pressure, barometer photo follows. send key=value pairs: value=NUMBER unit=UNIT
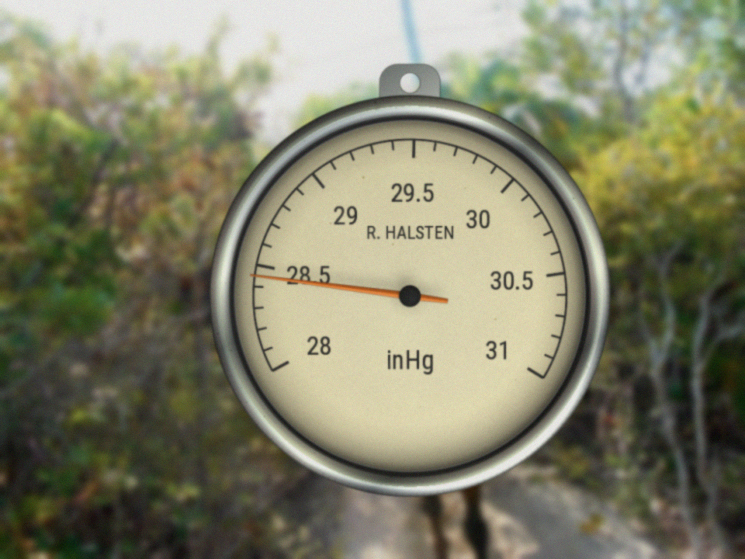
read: value=28.45 unit=inHg
